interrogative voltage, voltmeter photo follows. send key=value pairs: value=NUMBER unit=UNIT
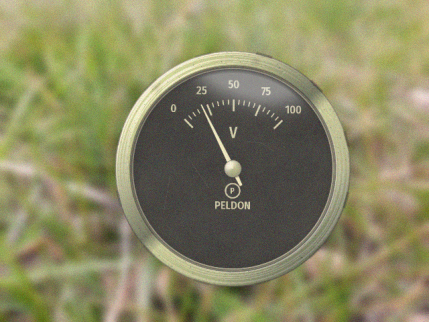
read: value=20 unit=V
